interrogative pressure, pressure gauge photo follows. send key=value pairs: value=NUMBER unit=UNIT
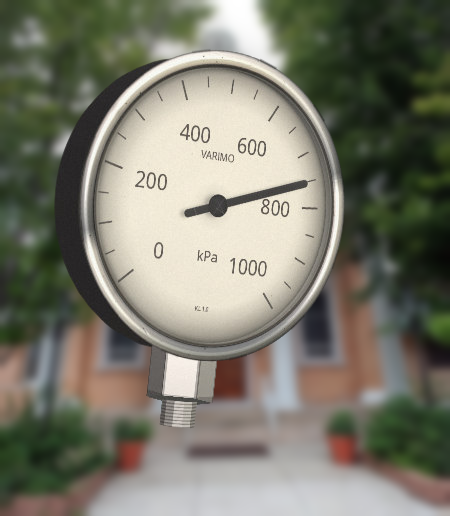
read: value=750 unit=kPa
